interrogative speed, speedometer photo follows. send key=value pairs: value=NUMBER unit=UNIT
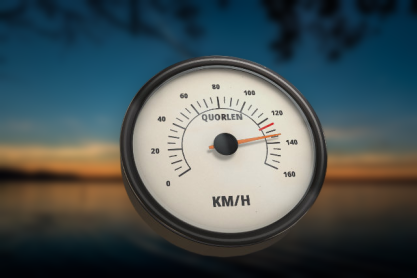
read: value=135 unit=km/h
